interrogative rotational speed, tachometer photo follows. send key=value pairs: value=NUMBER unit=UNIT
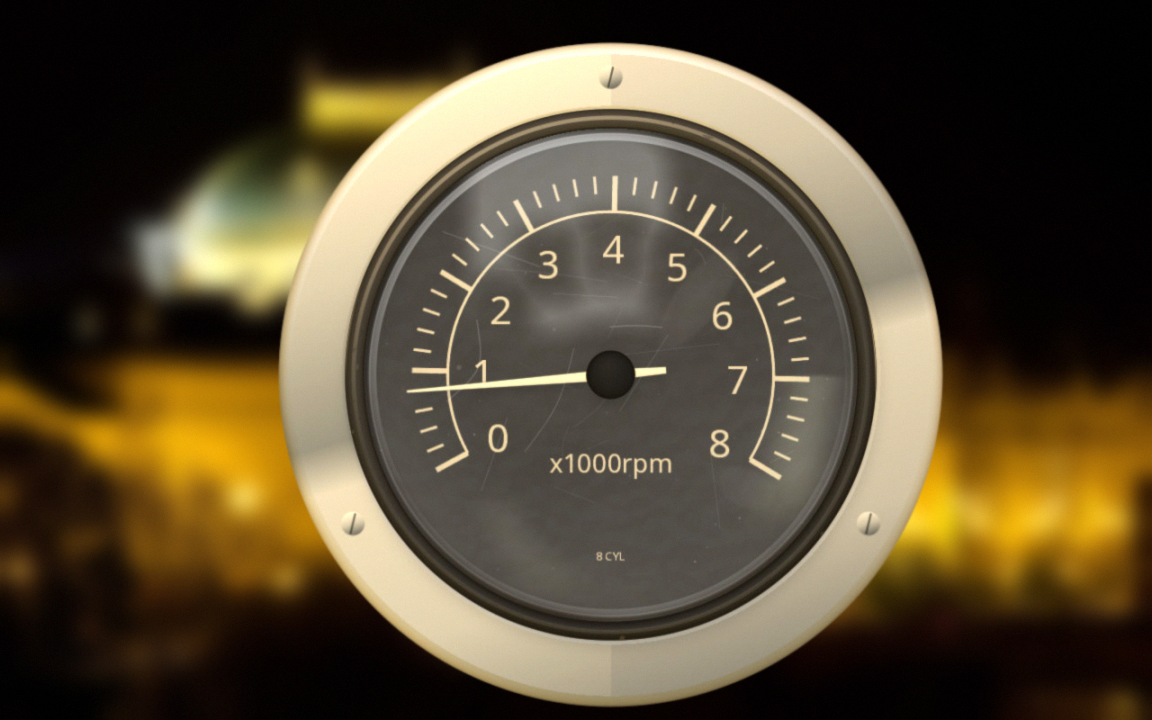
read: value=800 unit=rpm
